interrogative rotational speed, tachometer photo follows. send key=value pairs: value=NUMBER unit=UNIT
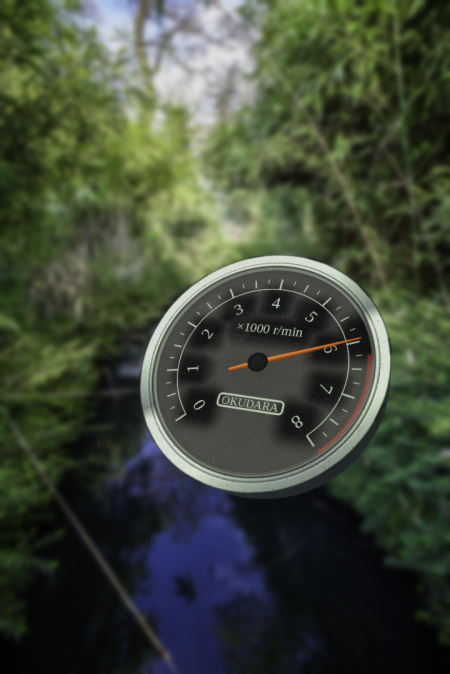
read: value=6000 unit=rpm
